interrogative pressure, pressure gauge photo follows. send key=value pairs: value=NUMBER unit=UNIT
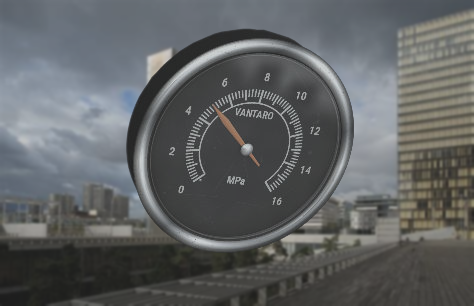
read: value=5 unit=MPa
